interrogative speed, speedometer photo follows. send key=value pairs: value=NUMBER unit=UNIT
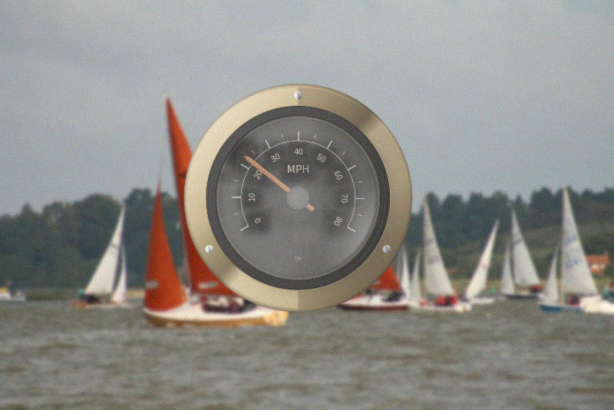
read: value=22.5 unit=mph
